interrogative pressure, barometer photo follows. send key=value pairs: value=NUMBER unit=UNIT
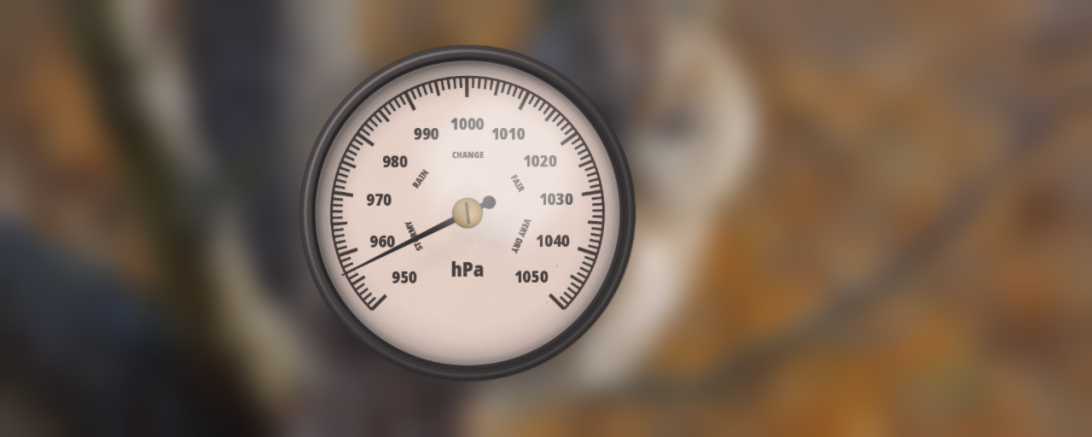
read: value=957 unit=hPa
